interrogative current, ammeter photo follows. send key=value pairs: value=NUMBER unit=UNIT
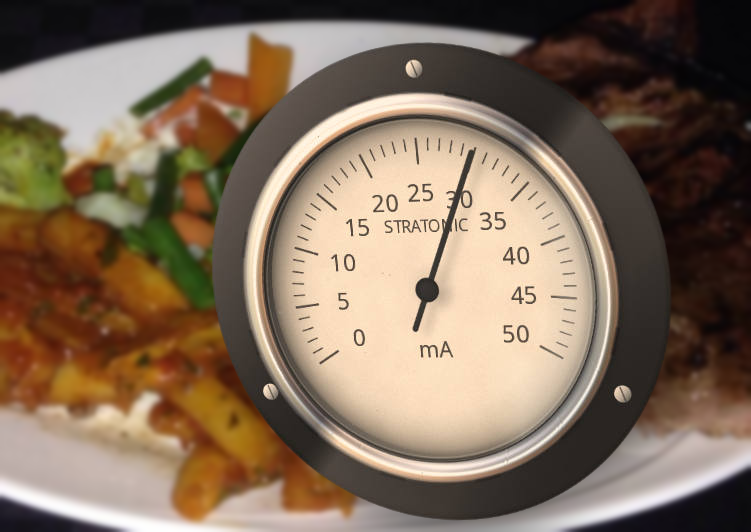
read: value=30 unit=mA
